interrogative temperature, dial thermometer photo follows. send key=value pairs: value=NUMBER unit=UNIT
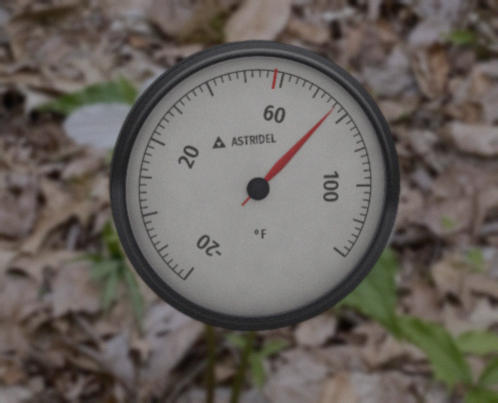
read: value=76 unit=°F
